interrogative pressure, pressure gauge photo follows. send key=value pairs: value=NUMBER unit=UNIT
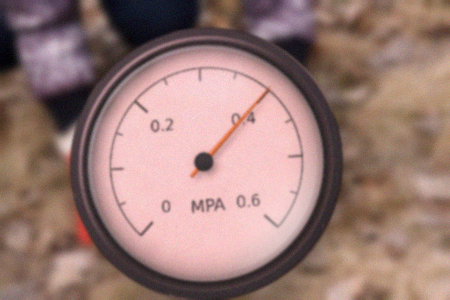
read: value=0.4 unit=MPa
